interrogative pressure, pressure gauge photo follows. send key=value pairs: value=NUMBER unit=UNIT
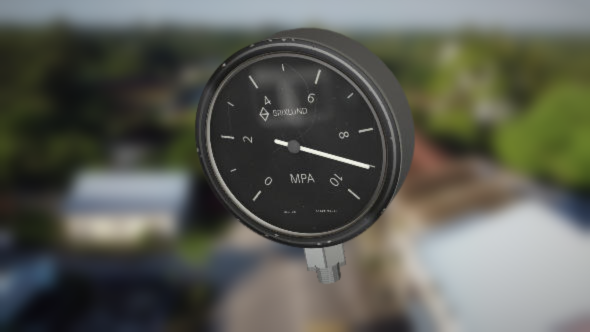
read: value=9 unit=MPa
